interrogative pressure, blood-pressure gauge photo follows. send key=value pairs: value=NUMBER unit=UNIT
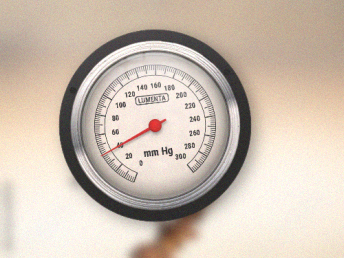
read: value=40 unit=mmHg
